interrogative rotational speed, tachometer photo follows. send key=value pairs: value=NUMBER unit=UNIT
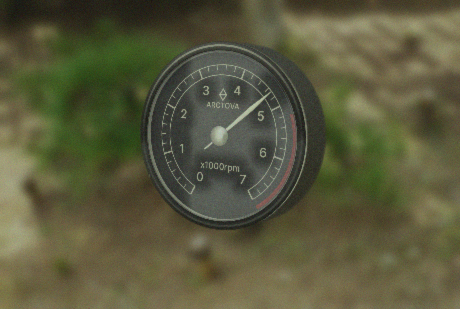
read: value=4700 unit=rpm
